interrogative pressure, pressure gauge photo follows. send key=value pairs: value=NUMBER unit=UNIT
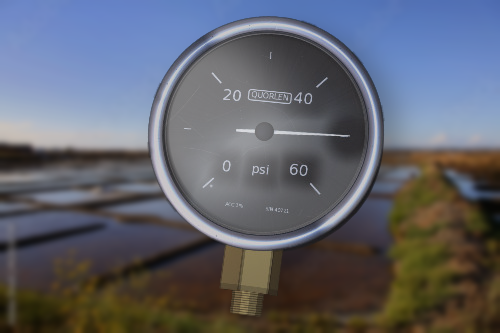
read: value=50 unit=psi
